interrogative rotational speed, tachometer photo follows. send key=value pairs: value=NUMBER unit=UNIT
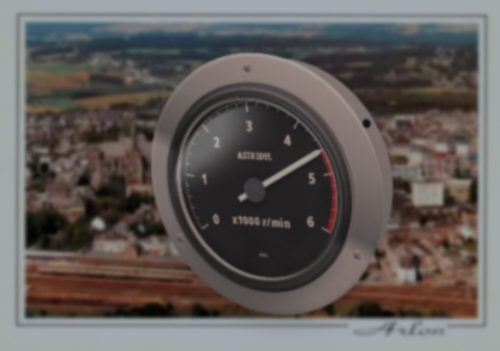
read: value=4600 unit=rpm
